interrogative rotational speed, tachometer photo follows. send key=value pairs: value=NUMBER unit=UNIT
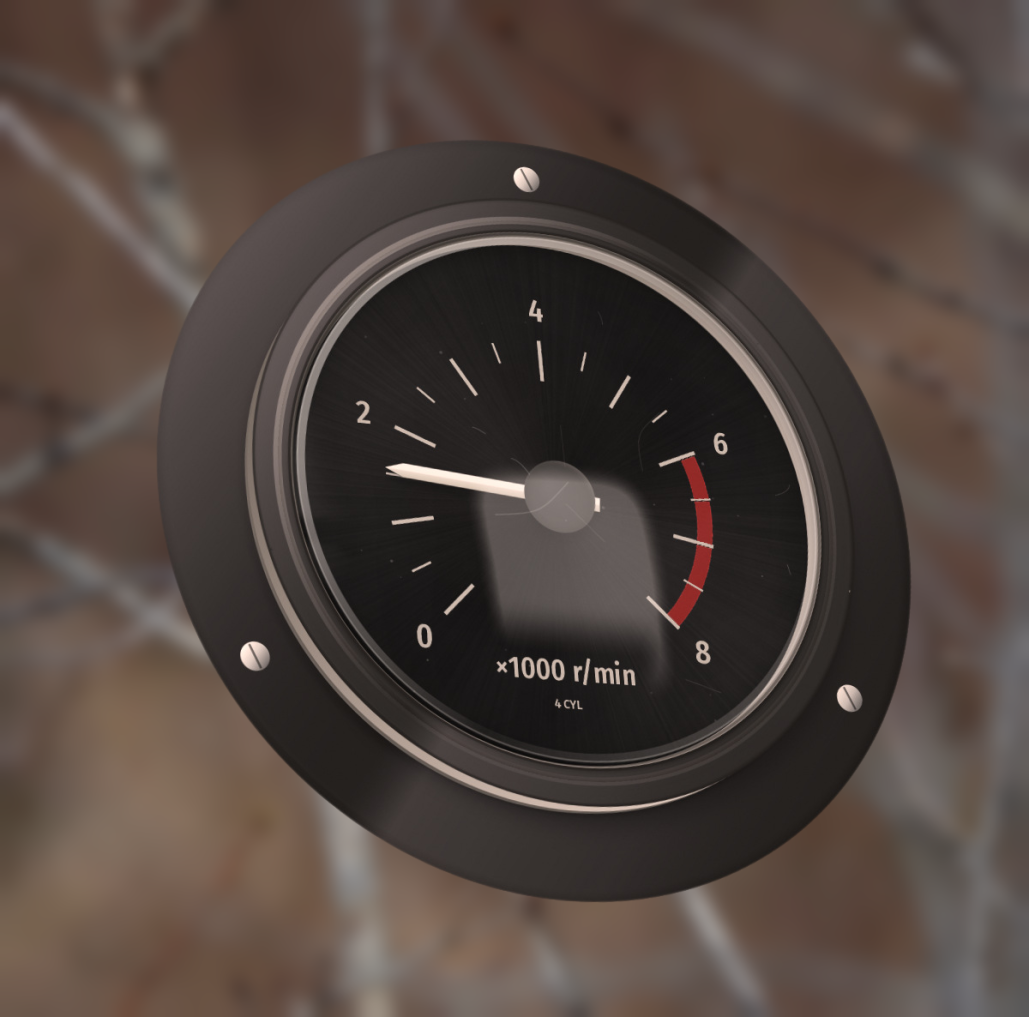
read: value=1500 unit=rpm
